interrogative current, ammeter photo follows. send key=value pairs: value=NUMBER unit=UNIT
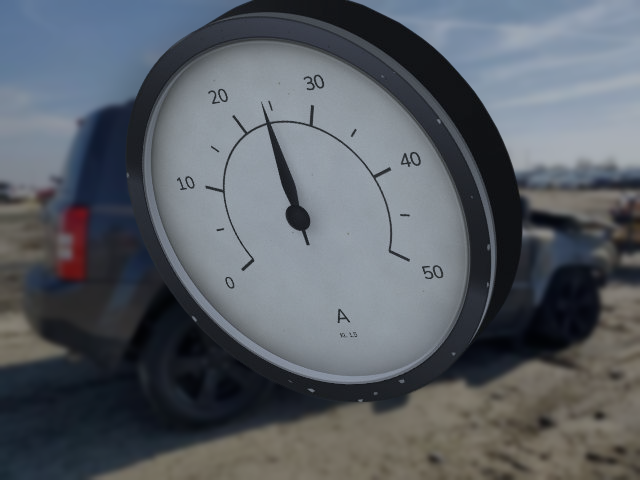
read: value=25 unit=A
